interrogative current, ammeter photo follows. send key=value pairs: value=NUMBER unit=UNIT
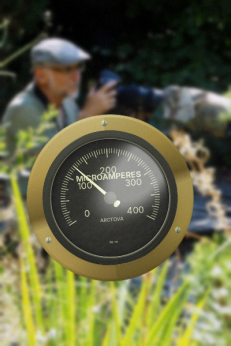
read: value=125 unit=µA
